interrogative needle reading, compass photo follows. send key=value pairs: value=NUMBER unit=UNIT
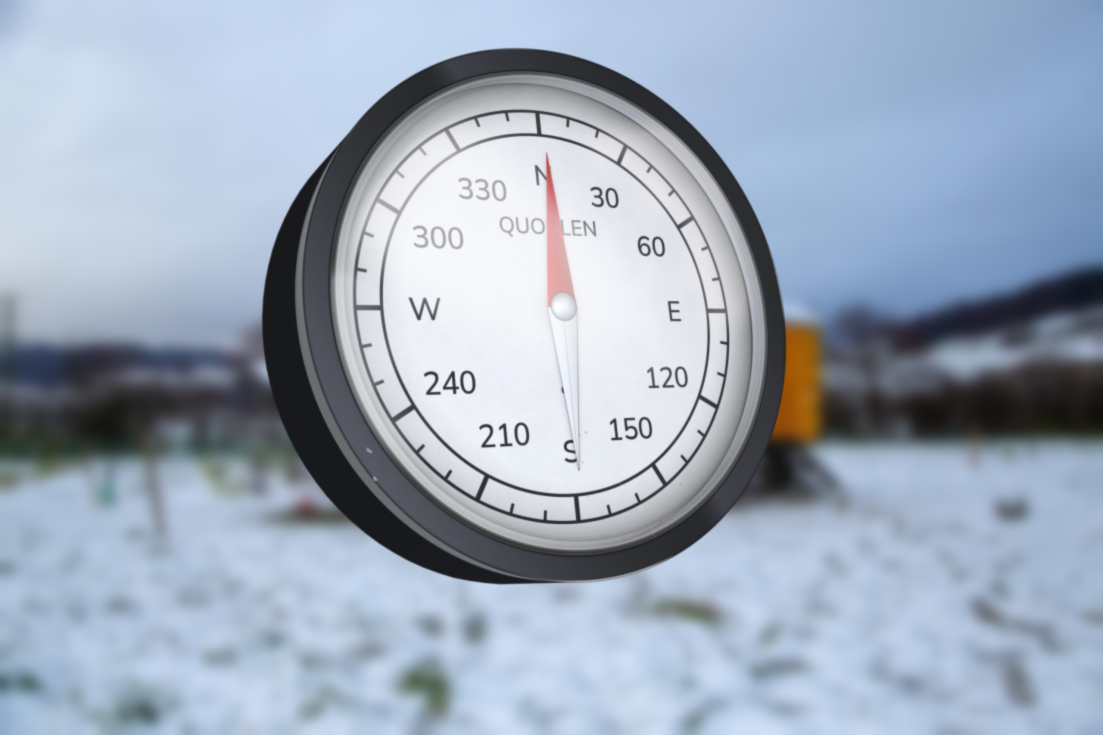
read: value=0 unit=°
